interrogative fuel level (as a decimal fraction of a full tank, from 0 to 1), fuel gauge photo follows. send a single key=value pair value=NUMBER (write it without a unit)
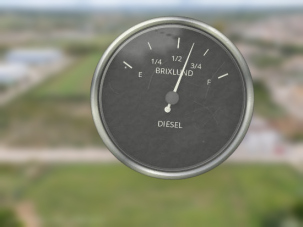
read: value=0.625
